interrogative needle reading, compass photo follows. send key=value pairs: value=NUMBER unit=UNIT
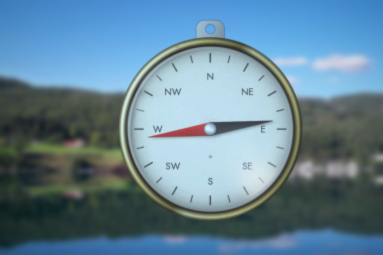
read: value=262.5 unit=°
